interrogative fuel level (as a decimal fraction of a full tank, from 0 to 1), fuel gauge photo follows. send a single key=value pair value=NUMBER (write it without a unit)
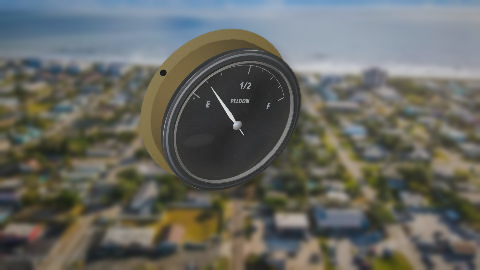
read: value=0.125
